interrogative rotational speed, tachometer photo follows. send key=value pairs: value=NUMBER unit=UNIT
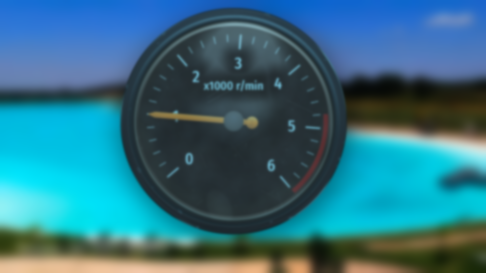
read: value=1000 unit=rpm
